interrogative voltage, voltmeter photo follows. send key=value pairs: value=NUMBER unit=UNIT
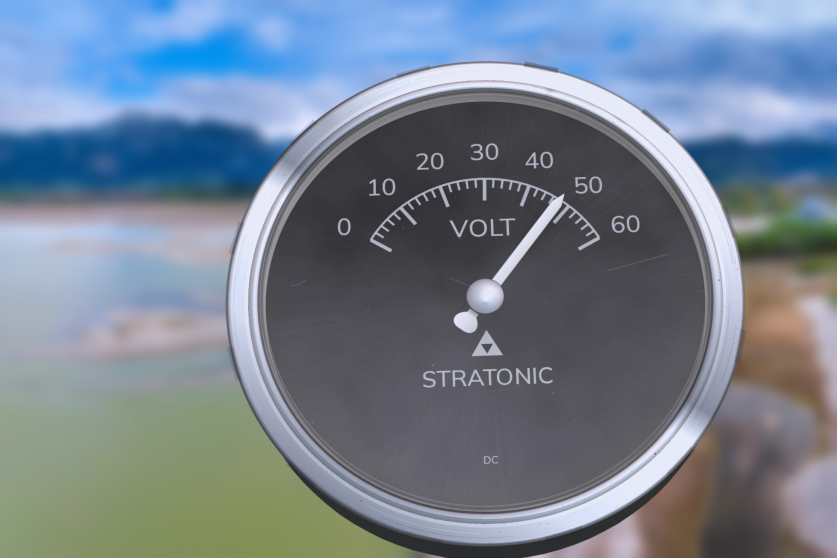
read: value=48 unit=V
